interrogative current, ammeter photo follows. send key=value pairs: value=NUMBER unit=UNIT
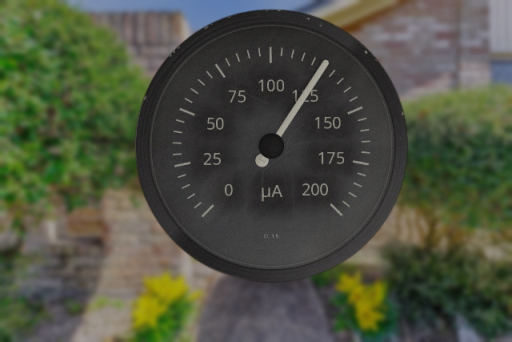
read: value=125 unit=µA
